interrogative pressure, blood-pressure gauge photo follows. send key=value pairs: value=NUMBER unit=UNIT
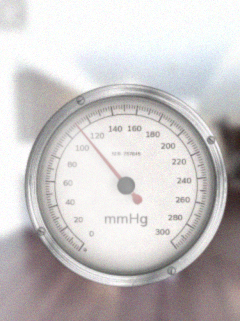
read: value=110 unit=mmHg
